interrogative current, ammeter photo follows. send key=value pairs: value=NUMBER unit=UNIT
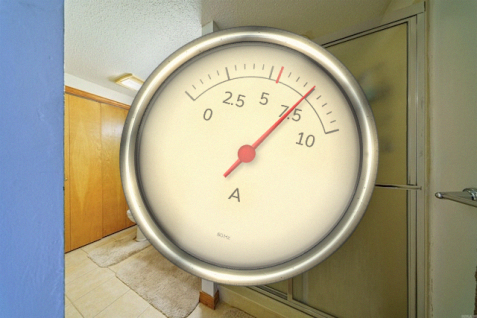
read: value=7.5 unit=A
